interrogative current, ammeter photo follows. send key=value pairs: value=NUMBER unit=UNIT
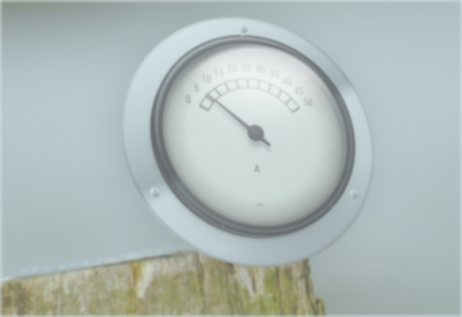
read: value=5 unit=A
